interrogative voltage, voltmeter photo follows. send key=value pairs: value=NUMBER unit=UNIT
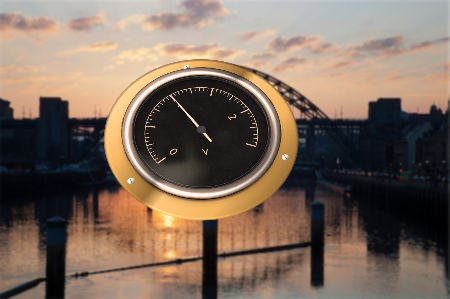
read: value=1 unit=V
